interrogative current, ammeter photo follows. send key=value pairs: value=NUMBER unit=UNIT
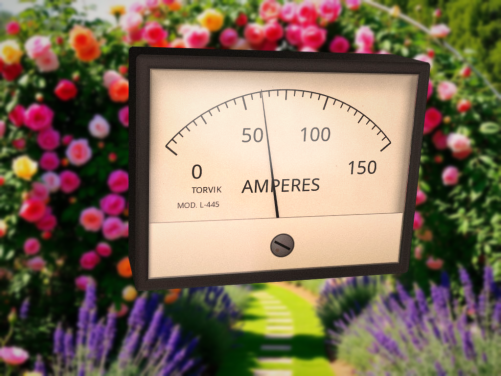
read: value=60 unit=A
